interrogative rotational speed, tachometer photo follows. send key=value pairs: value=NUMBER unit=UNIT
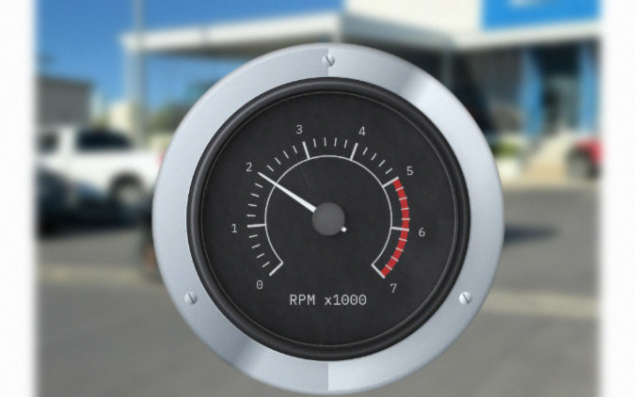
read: value=2000 unit=rpm
